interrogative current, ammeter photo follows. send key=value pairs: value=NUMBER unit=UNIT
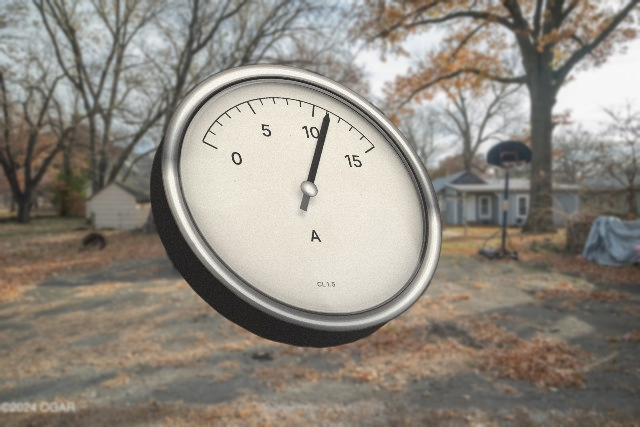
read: value=11 unit=A
